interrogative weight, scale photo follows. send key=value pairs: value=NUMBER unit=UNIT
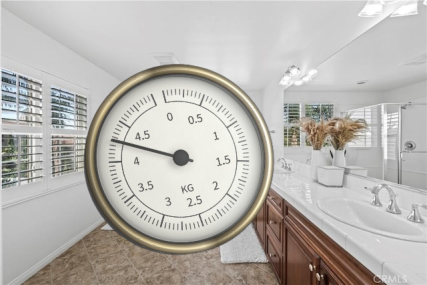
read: value=4.25 unit=kg
